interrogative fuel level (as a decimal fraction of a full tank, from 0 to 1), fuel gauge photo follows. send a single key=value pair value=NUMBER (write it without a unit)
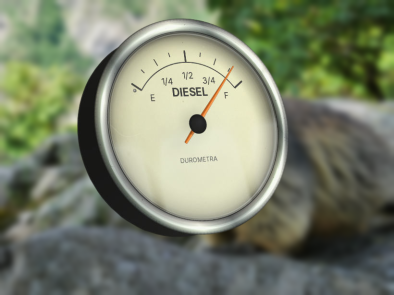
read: value=0.875
